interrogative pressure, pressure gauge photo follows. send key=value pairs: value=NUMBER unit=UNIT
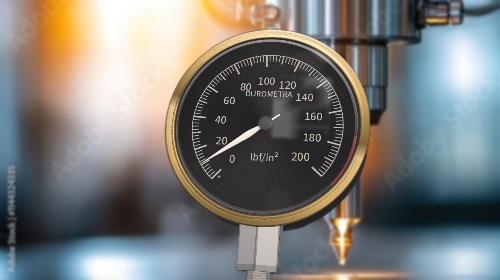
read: value=10 unit=psi
